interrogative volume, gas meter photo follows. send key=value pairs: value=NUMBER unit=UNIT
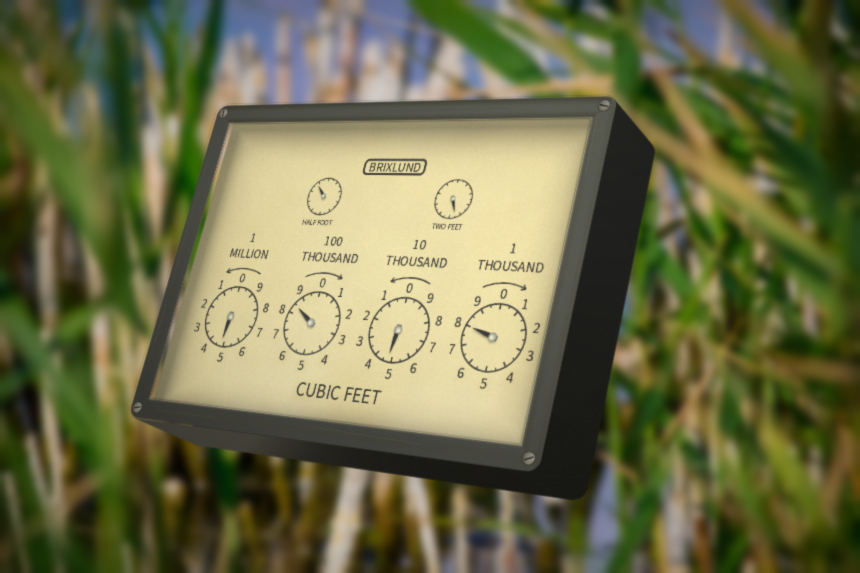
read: value=484800 unit=ft³
